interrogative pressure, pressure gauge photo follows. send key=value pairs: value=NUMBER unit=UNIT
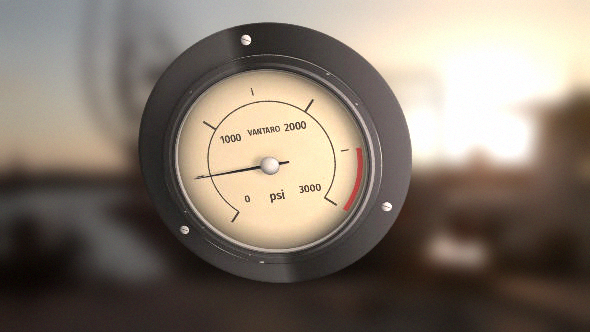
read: value=500 unit=psi
